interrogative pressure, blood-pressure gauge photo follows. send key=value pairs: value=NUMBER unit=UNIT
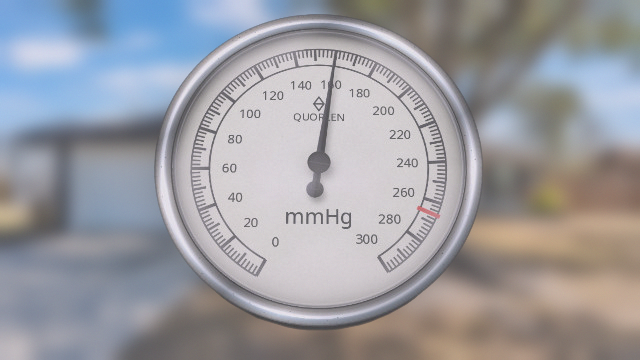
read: value=160 unit=mmHg
